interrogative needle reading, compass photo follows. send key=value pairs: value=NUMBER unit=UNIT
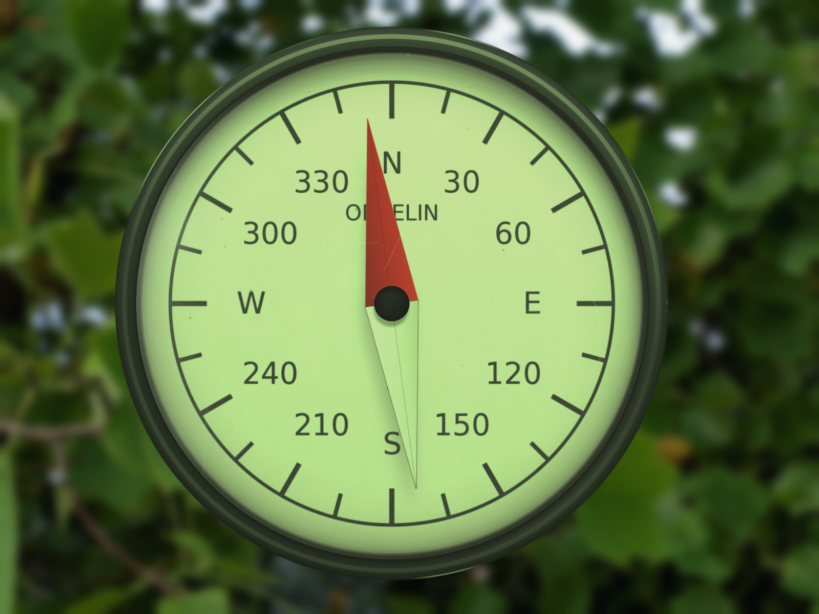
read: value=352.5 unit=°
